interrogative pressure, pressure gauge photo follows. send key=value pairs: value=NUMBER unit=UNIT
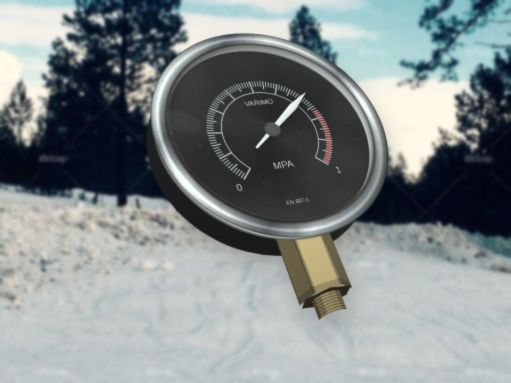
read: value=0.7 unit=MPa
